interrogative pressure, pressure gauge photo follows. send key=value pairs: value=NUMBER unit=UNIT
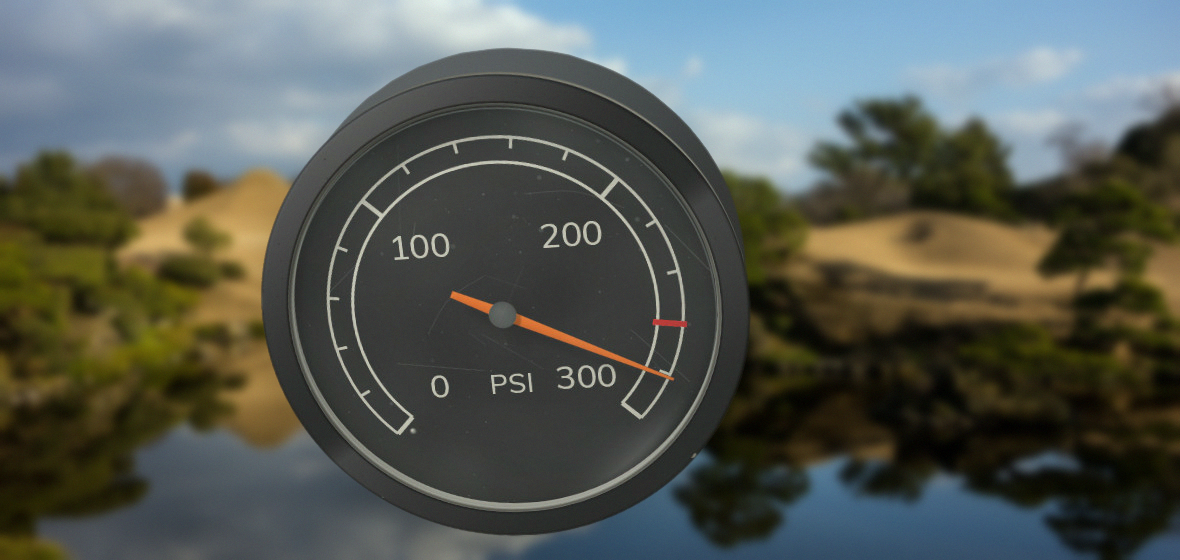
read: value=280 unit=psi
